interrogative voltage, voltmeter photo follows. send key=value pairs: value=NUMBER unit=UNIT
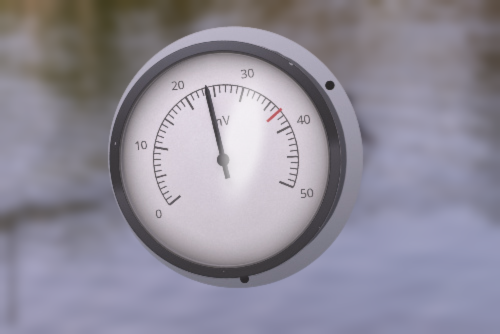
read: value=24 unit=mV
